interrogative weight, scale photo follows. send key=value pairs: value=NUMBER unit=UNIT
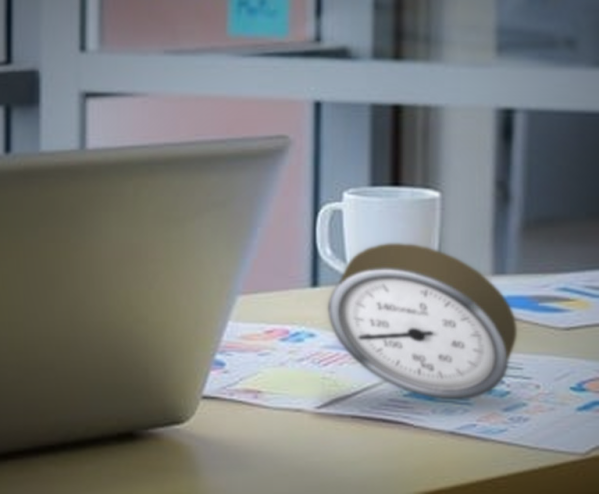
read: value=110 unit=kg
